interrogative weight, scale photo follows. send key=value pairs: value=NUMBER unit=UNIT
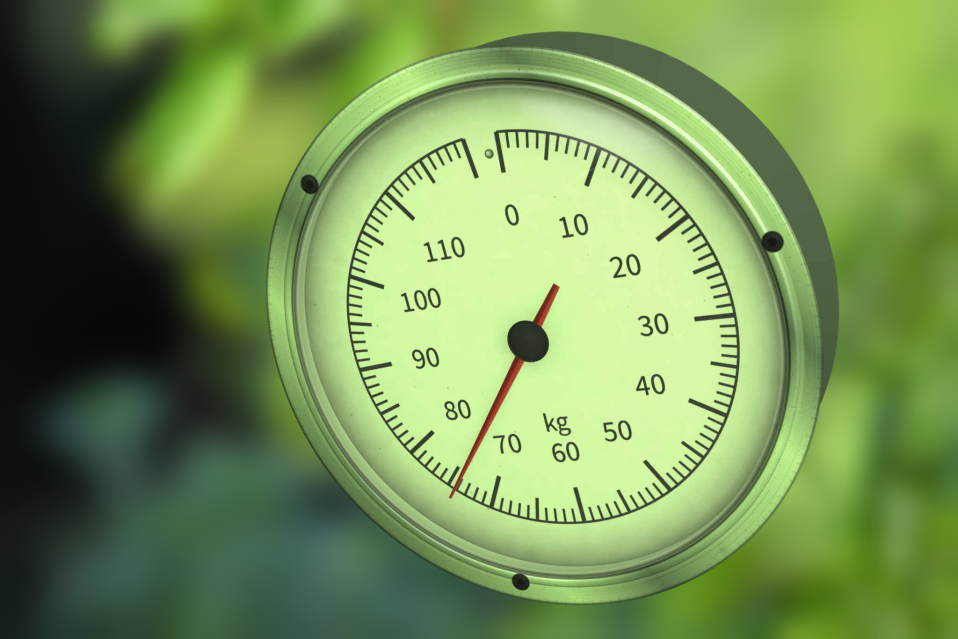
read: value=74 unit=kg
